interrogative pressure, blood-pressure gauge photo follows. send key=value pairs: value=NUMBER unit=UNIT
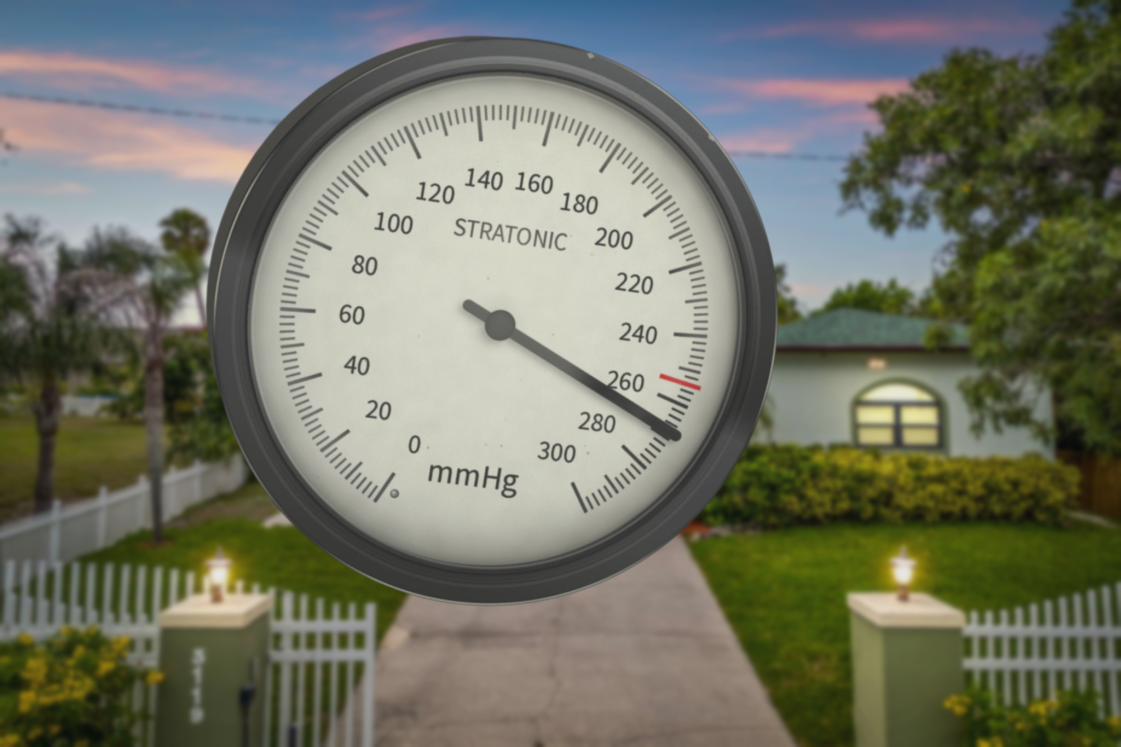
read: value=268 unit=mmHg
